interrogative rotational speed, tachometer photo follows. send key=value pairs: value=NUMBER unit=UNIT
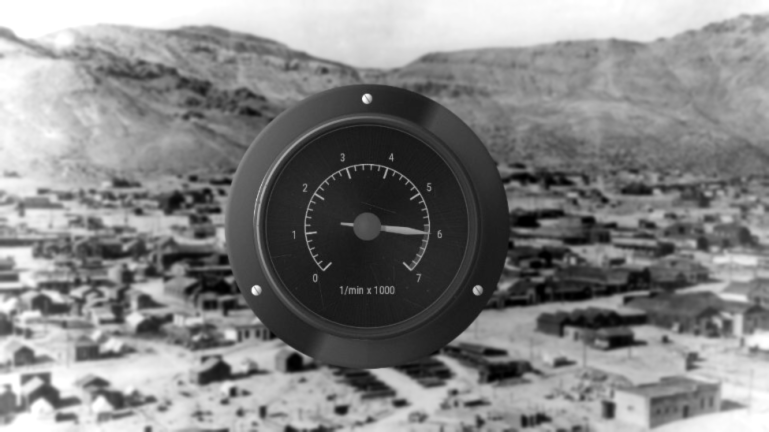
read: value=6000 unit=rpm
